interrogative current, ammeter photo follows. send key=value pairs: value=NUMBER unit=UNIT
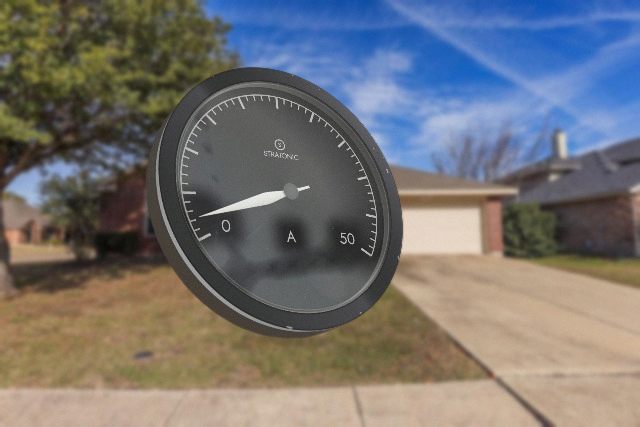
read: value=2 unit=A
